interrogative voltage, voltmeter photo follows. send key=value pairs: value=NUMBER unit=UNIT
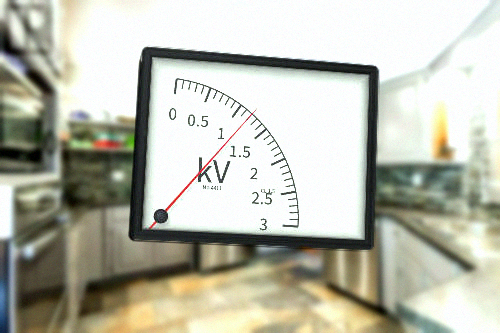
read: value=1.2 unit=kV
